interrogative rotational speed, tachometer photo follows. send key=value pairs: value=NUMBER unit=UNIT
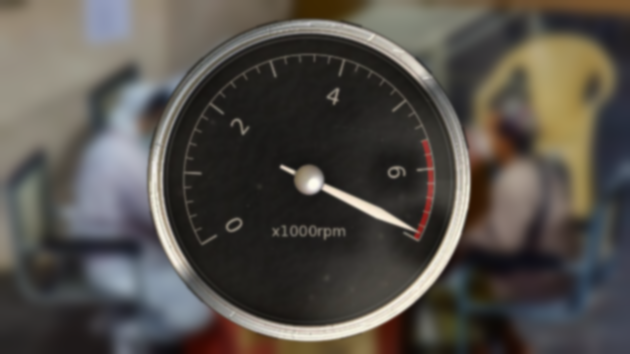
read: value=6900 unit=rpm
